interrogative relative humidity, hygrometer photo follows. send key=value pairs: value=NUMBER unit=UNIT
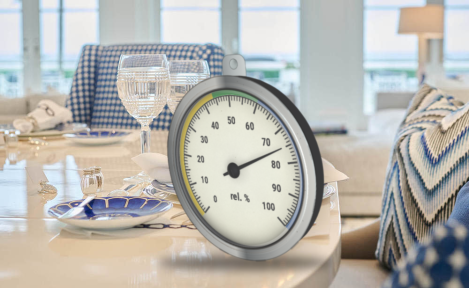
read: value=75 unit=%
